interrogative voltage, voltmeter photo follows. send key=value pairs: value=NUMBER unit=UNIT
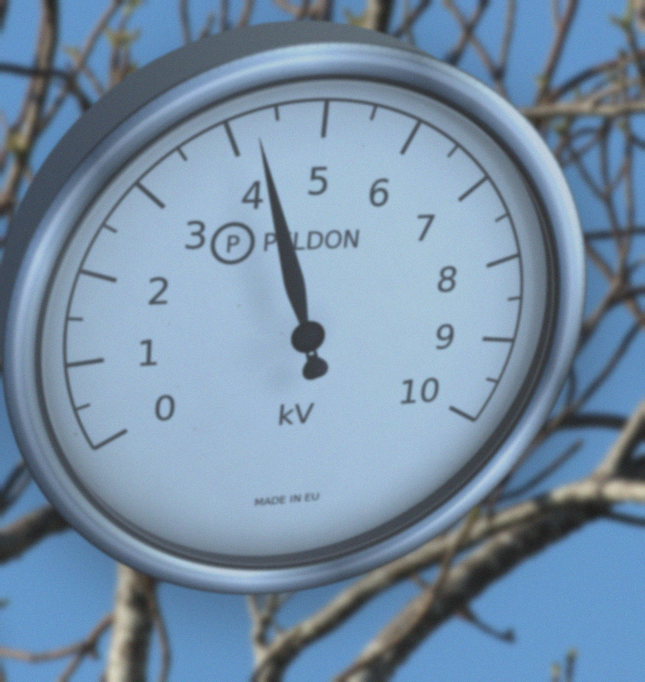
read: value=4.25 unit=kV
